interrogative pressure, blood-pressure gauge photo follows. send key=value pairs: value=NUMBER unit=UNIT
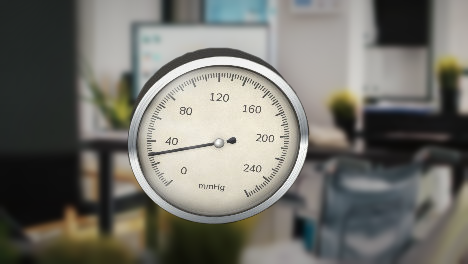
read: value=30 unit=mmHg
